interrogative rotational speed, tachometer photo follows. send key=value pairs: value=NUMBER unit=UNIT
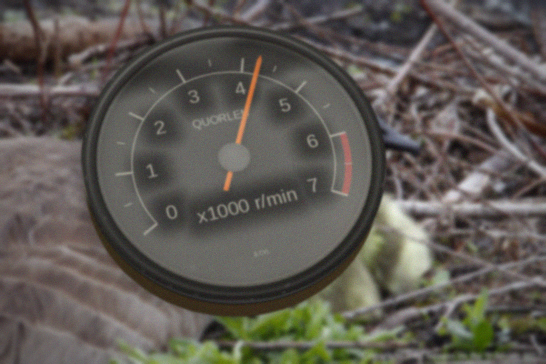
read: value=4250 unit=rpm
